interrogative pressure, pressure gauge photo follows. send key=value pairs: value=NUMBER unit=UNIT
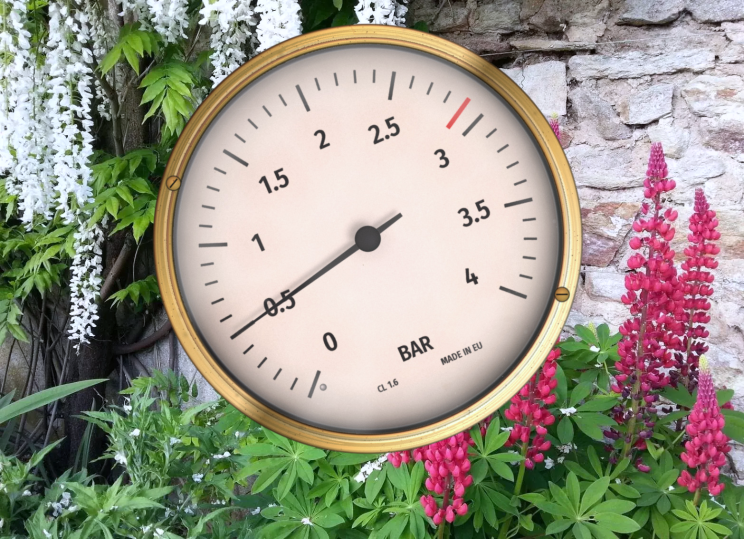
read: value=0.5 unit=bar
